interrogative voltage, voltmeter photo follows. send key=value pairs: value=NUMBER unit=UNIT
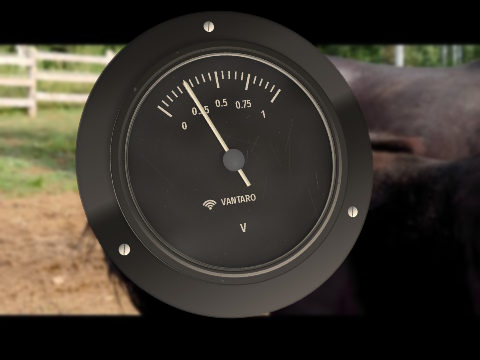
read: value=0.25 unit=V
